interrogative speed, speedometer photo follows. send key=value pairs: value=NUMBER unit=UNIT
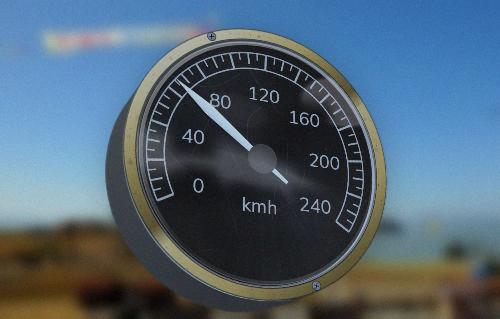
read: value=65 unit=km/h
